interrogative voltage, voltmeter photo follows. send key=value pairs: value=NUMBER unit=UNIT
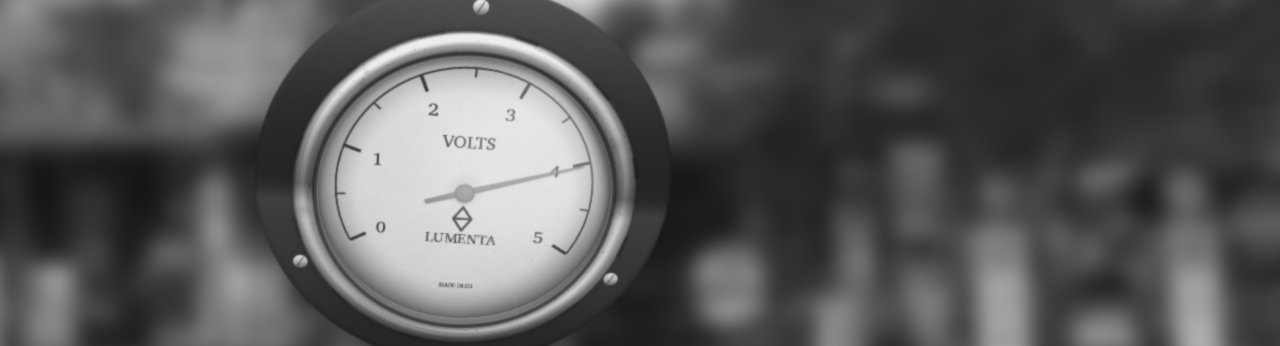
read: value=4 unit=V
